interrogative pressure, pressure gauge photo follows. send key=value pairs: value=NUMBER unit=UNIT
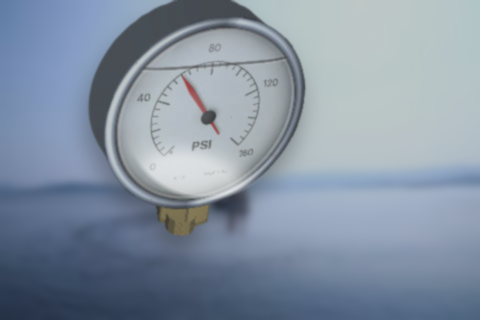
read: value=60 unit=psi
